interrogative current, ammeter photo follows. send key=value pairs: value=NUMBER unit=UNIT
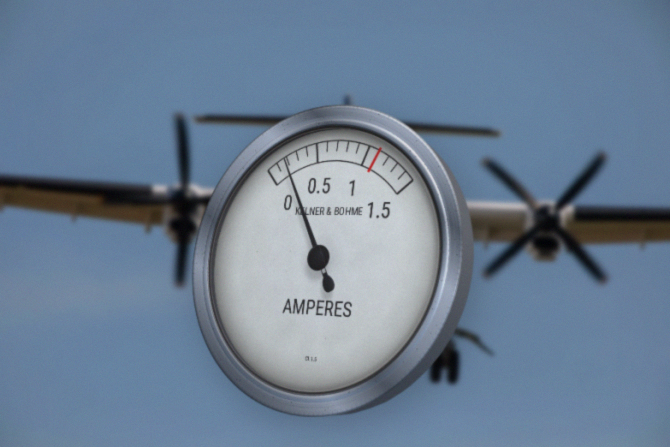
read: value=0.2 unit=A
